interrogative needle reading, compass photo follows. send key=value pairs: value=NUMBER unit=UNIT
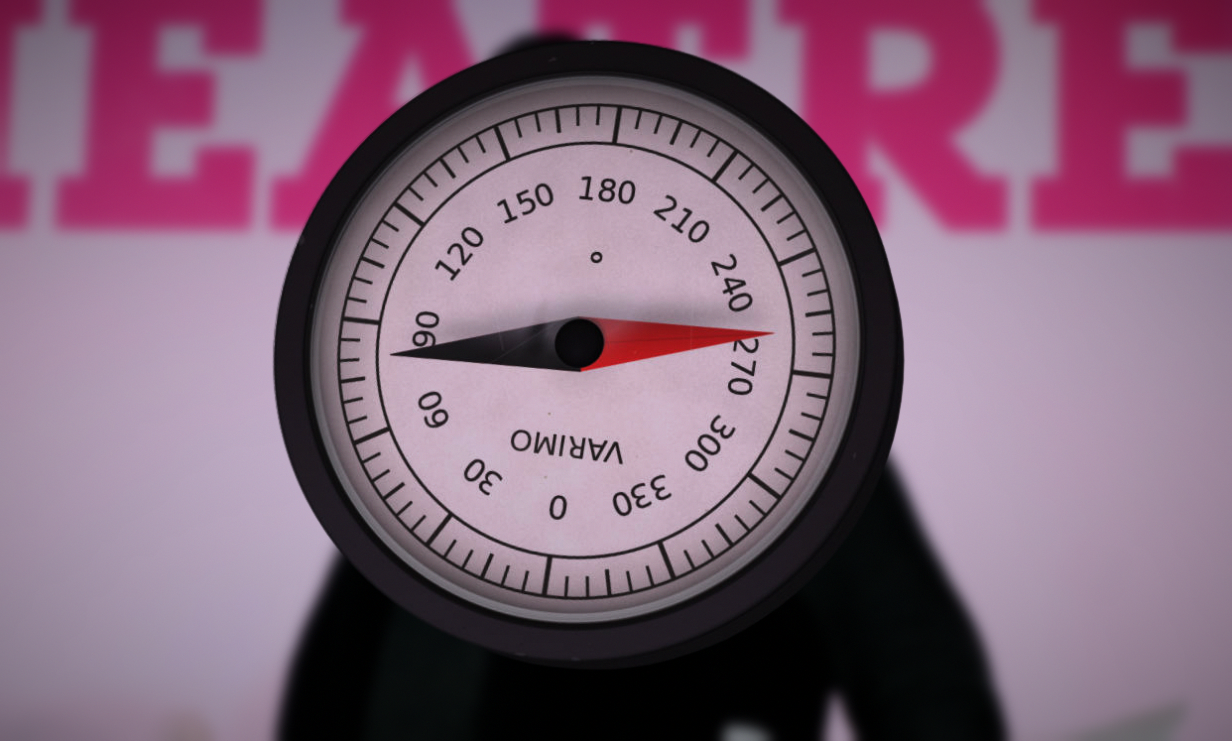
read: value=260 unit=°
